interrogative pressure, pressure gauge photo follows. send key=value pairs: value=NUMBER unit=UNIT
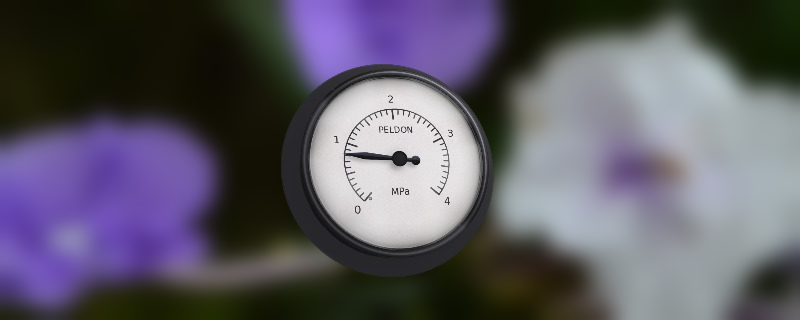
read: value=0.8 unit=MPa
